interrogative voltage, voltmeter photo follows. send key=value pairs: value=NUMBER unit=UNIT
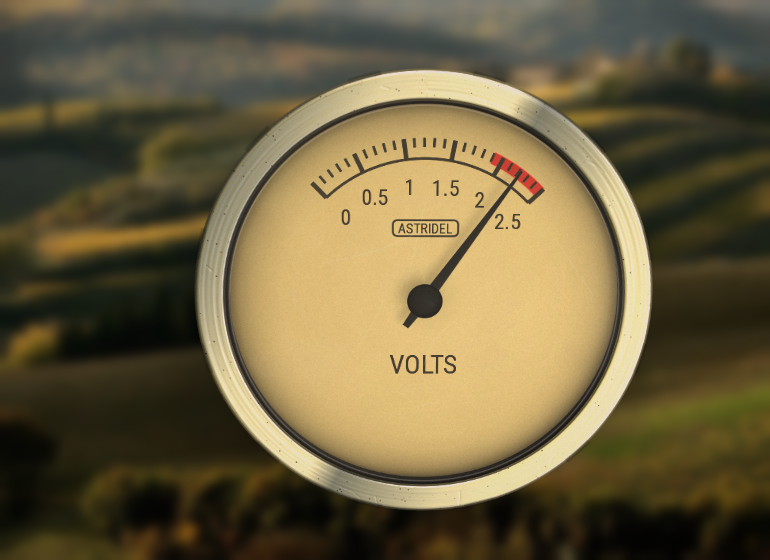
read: value=2.2 unit=V
